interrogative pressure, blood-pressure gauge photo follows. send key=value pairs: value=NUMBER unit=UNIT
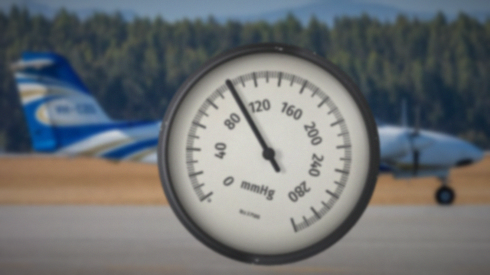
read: value=100 unit=mmHg
